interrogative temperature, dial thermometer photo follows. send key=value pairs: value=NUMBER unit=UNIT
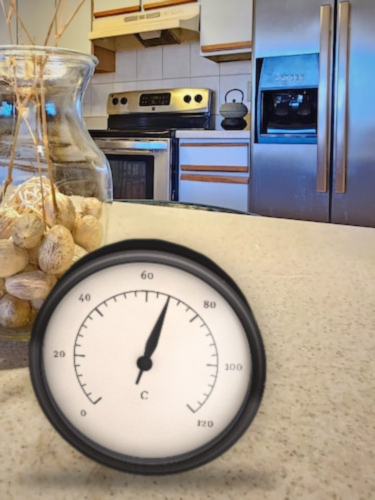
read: value=68 unit=°C
